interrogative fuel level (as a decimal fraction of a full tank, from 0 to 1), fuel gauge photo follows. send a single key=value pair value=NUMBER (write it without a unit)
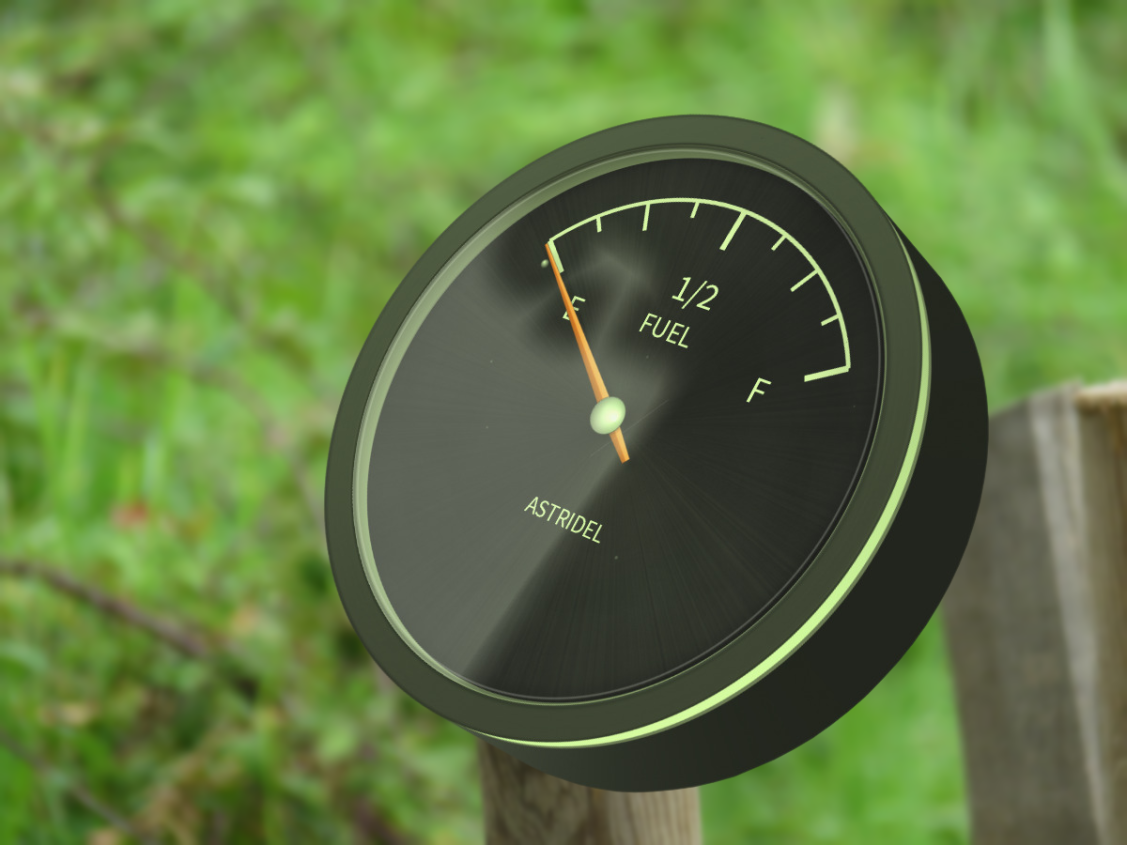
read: value=0
